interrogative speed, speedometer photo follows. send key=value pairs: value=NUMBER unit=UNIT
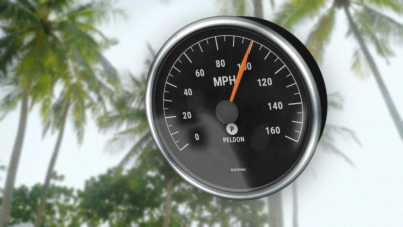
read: value=100 unit=mph
